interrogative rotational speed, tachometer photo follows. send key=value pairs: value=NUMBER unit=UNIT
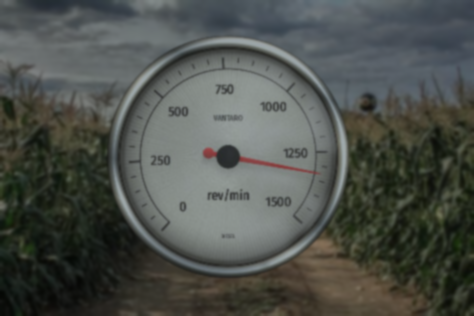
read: value=1325 unit=rpm
